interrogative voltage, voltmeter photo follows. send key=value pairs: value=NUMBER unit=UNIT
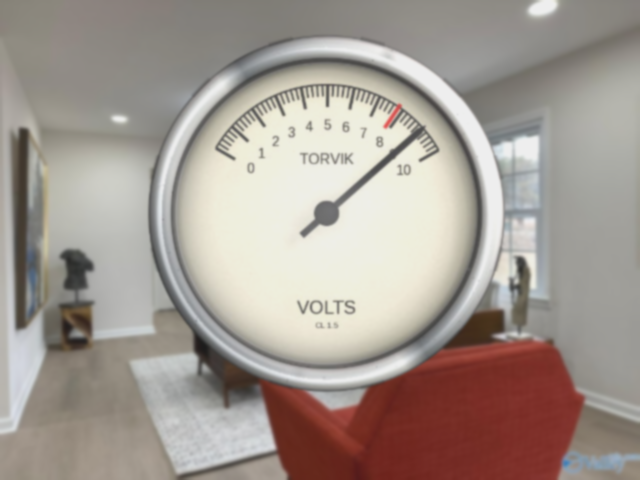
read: value=9 unit=V
